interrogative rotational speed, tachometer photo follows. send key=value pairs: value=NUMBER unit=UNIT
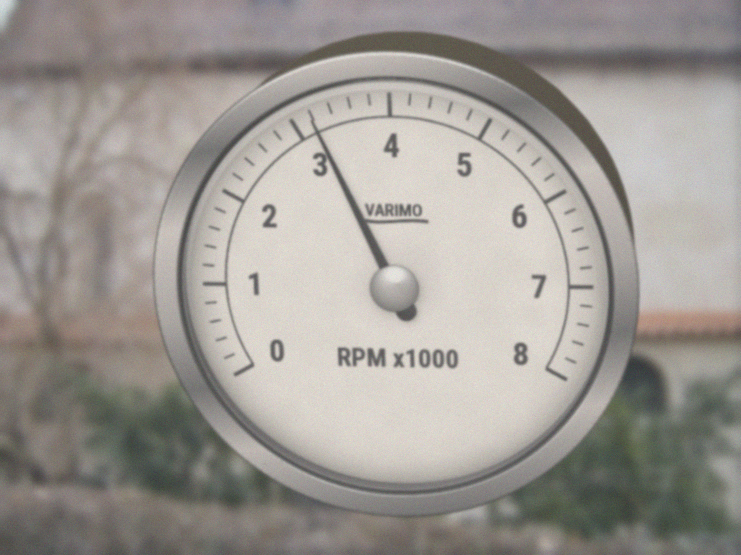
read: value=3200 unit=rpm
